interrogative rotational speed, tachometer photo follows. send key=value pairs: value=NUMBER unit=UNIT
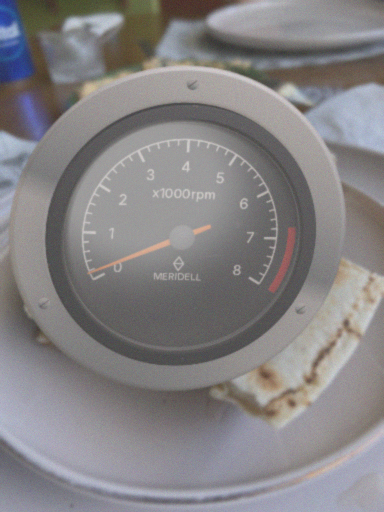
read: value=200 unit=rpm
